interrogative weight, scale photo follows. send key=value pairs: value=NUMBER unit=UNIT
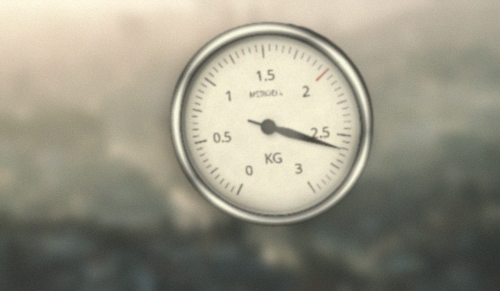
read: value=2.6 unit=kg
